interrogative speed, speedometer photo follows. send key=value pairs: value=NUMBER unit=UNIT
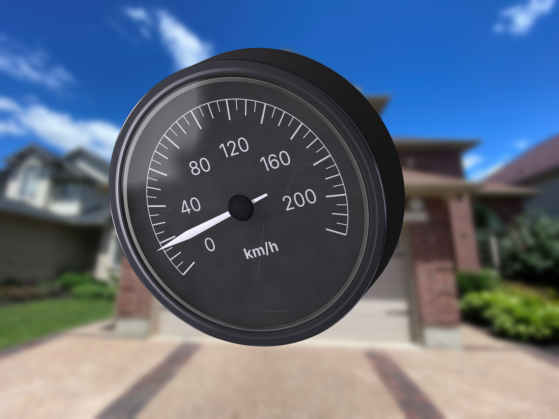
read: value=17.5 unit=km/h
